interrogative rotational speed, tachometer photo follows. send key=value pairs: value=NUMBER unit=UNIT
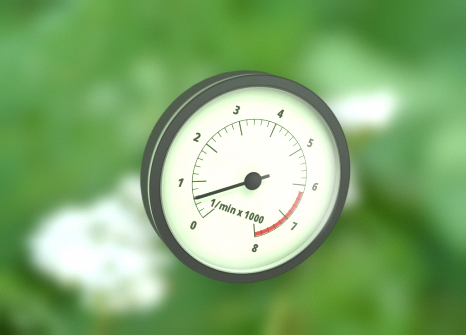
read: value=600 unit=rpm
